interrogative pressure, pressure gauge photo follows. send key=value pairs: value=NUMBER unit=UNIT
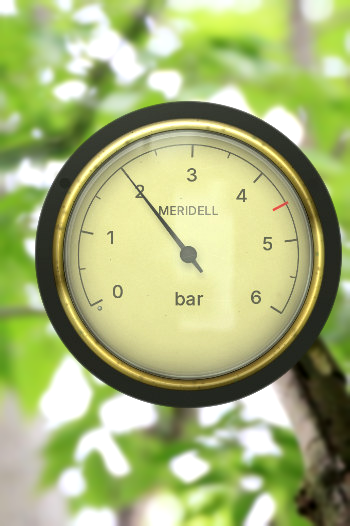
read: value=2 unit=bar
